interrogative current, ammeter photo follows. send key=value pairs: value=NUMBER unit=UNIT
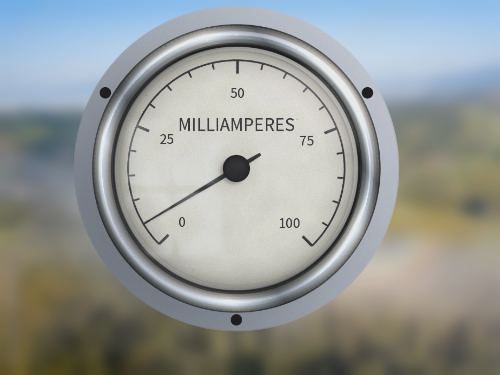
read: value=5 unit=mA
